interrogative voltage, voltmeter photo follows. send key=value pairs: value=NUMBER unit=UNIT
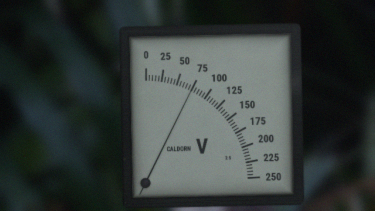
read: value=75 unit=V
